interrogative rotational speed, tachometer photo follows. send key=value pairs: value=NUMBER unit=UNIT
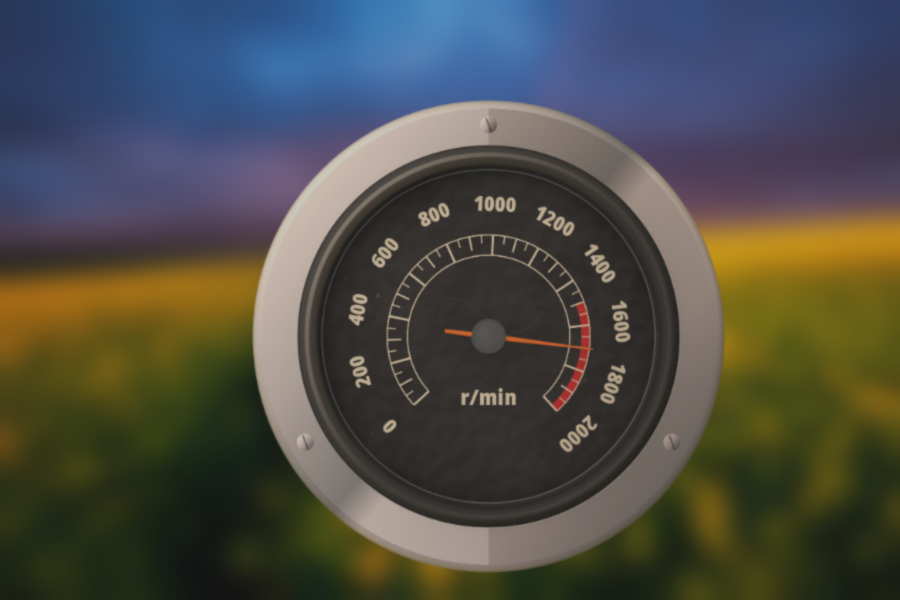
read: value=1700 unit=rpm
